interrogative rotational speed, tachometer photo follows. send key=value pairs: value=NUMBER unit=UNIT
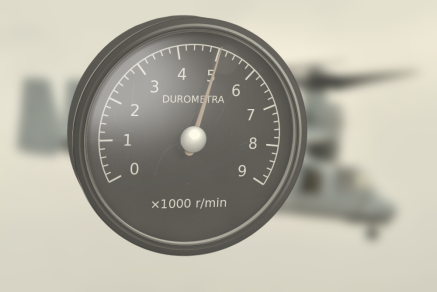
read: value=5000 unit=rpm
